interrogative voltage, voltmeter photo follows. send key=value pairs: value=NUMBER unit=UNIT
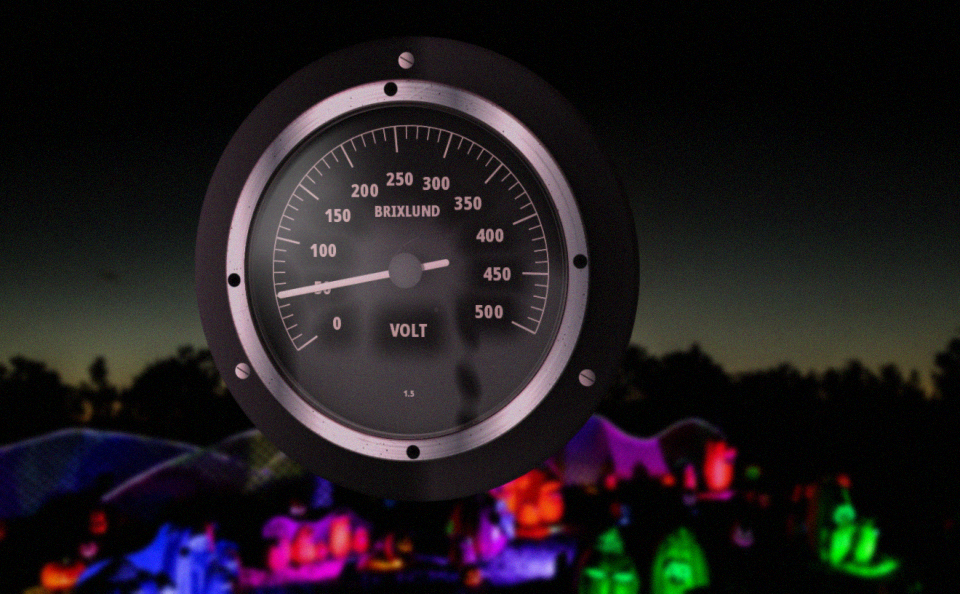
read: value=50 unit=V
